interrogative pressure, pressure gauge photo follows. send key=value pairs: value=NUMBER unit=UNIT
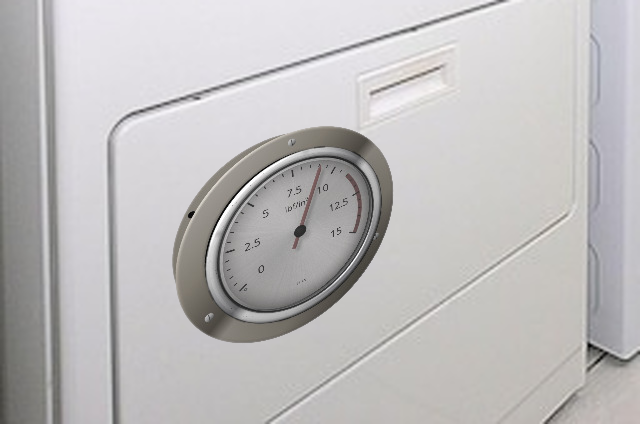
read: value=9 unit=psi
